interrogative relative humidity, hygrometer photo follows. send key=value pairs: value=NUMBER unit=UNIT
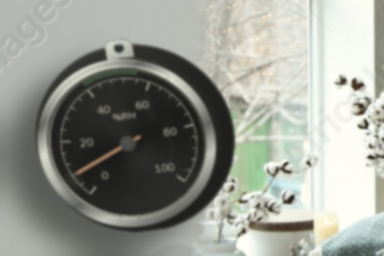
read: value=8 unit=%
